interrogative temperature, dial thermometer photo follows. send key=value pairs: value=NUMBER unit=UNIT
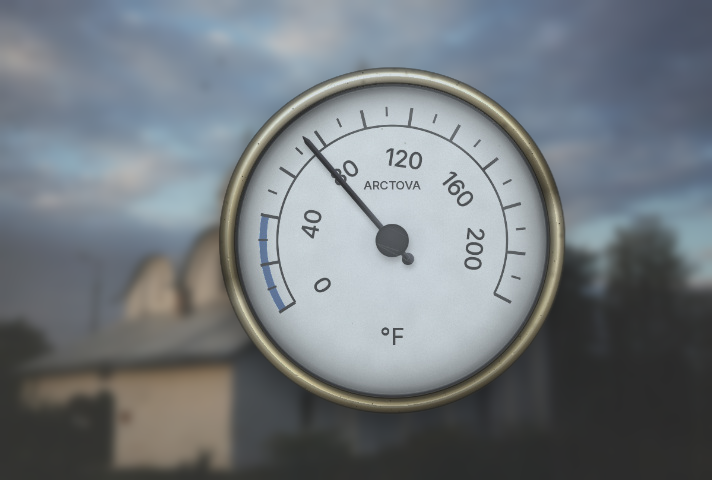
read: value=75 unit=°F
